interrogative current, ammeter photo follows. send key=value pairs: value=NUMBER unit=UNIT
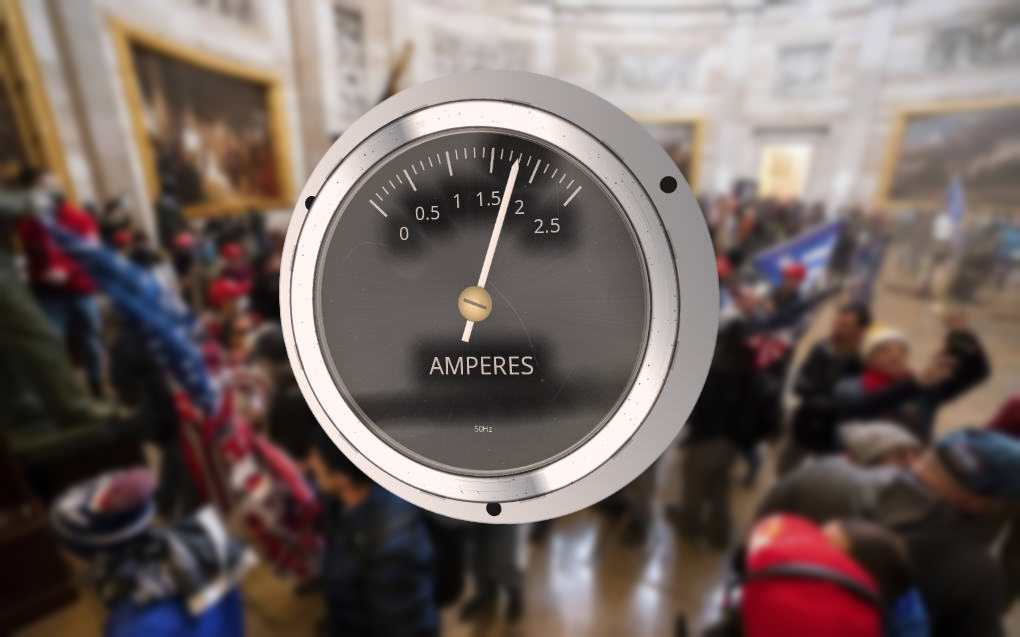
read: value=1.8 unit=A
